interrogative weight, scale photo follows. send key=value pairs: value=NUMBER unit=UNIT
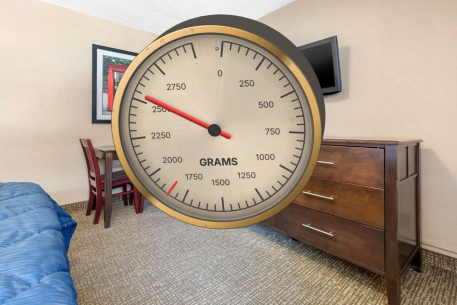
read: value=2550 unit=g
